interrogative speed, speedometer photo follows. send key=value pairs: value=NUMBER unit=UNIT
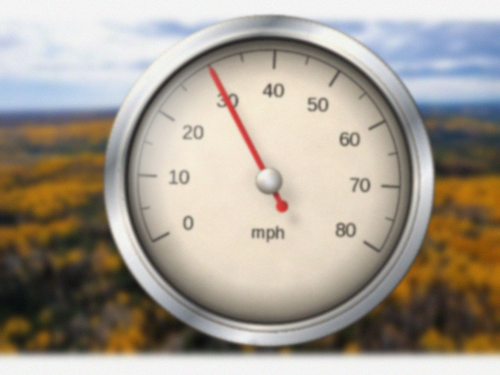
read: value=30 unit=mph
